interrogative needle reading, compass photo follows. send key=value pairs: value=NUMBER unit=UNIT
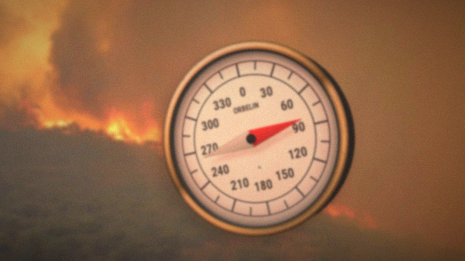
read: value=82.5 unit=°
